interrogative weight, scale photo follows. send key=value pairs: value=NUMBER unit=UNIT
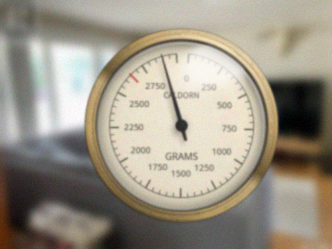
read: value=2900 unit=g
